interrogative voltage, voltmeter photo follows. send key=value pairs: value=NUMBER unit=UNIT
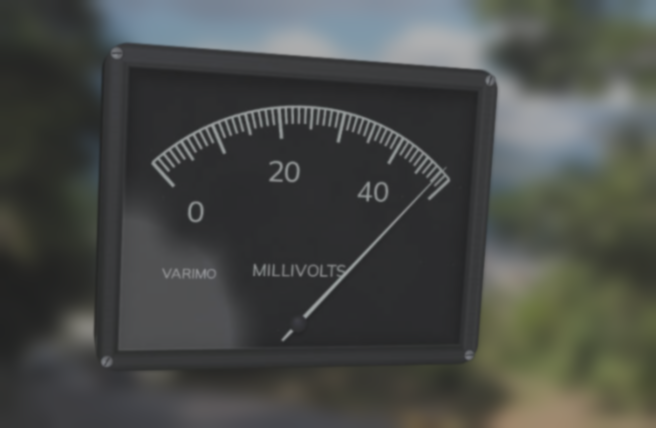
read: value=48 unit=mV
